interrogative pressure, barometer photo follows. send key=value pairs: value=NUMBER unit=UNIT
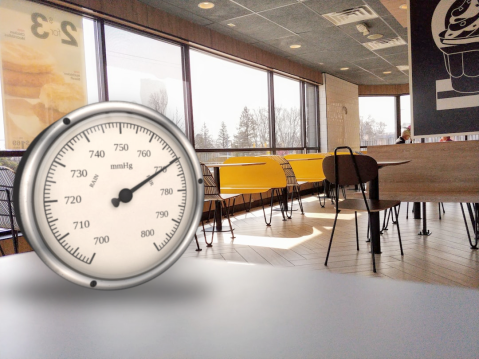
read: value=770 unit=mmHg
